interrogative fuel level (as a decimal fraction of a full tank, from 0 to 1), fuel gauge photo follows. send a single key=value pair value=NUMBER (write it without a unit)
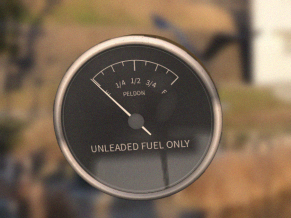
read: value=0
